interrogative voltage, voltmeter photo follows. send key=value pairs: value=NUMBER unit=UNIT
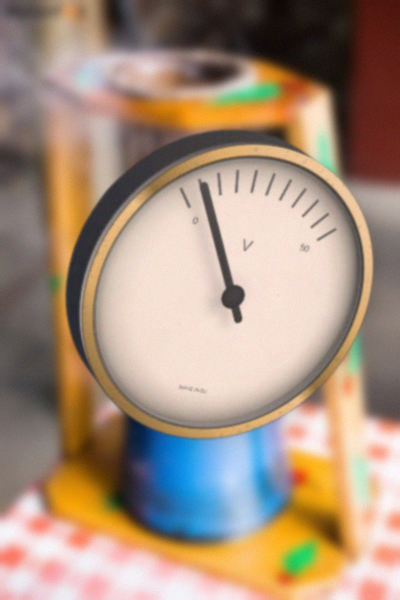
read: value=5 unit=V
